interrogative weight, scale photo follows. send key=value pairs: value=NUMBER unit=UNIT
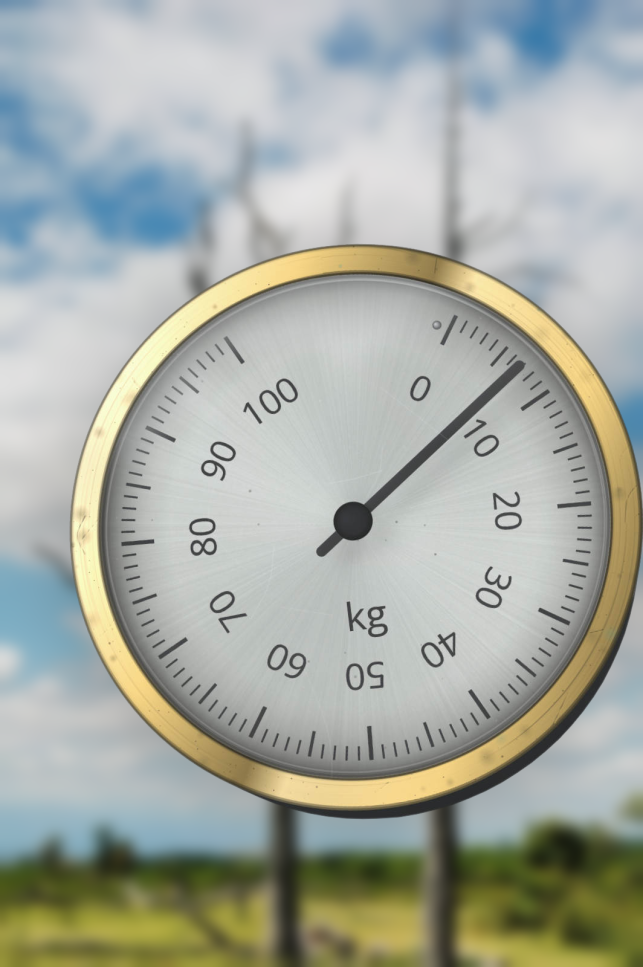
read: value=7 unit=kg
